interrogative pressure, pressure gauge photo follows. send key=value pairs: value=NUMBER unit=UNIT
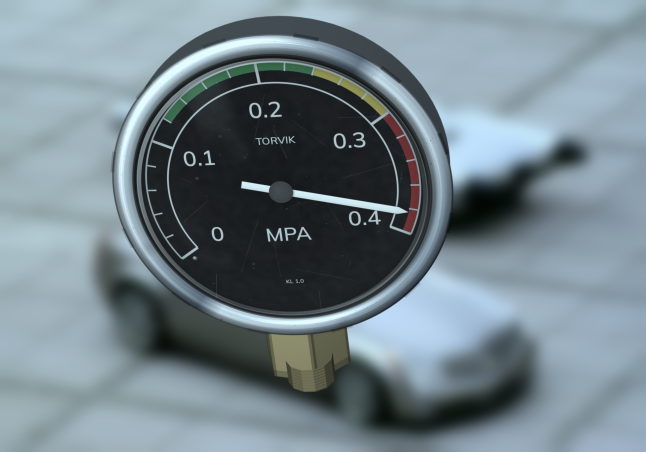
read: value=0.38 unit=MPa
